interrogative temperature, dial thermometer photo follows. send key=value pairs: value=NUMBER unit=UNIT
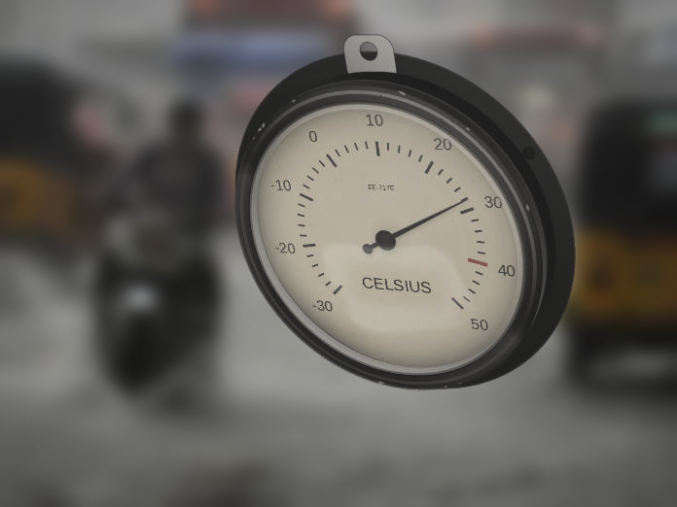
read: value=28 unit=°C
